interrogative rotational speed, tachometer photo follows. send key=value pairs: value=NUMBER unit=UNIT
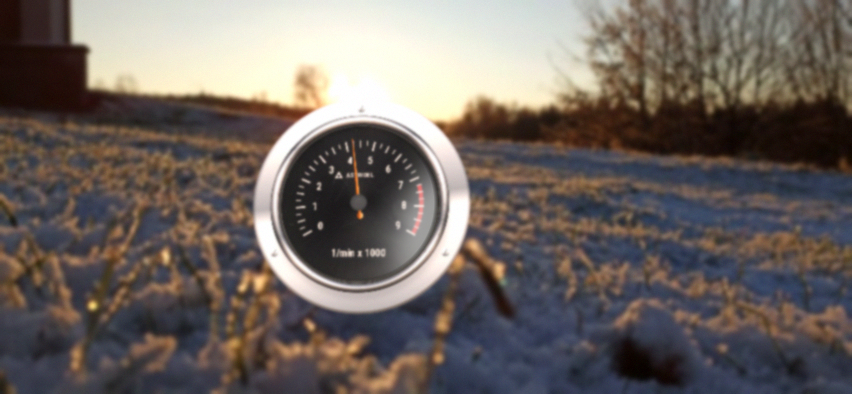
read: value=4250 unit=rpm
